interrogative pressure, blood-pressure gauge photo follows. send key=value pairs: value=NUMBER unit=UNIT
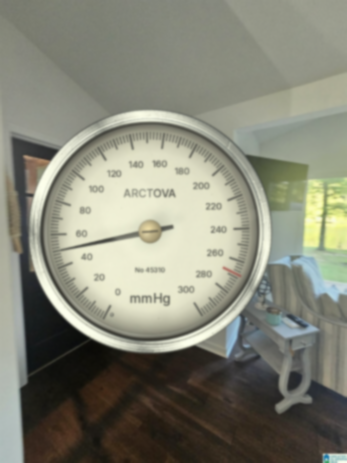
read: value=50 unit=mmHg
